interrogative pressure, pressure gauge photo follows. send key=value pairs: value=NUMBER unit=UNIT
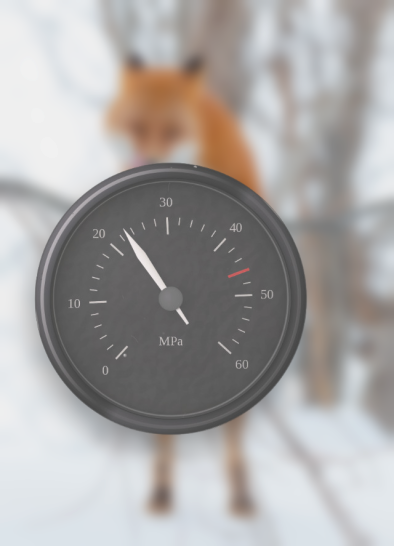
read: value=23 unit=MPa
